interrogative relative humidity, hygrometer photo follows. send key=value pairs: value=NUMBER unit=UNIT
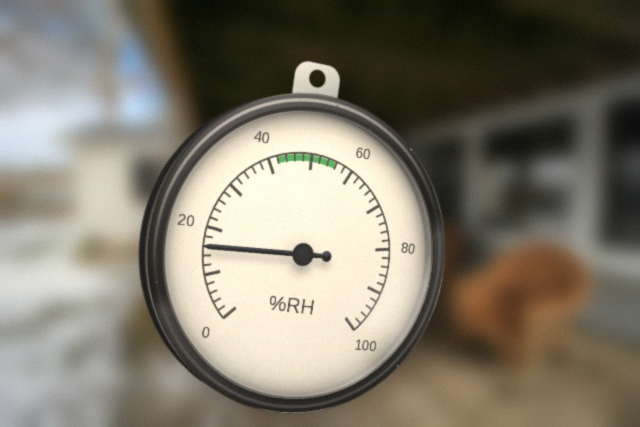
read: value=16 unit=%
